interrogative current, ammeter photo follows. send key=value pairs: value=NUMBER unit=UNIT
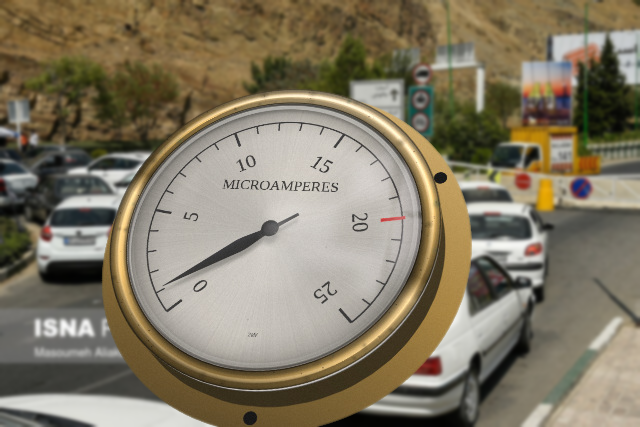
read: value=1 unit=µA
